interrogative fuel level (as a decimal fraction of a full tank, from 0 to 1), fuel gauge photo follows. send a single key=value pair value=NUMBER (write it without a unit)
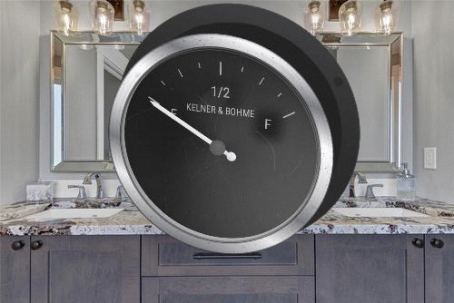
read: value=0
